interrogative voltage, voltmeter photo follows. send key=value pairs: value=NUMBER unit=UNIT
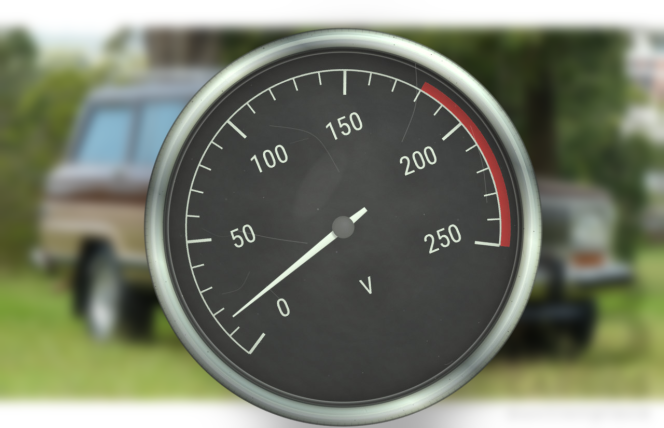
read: value=15 unit=V
